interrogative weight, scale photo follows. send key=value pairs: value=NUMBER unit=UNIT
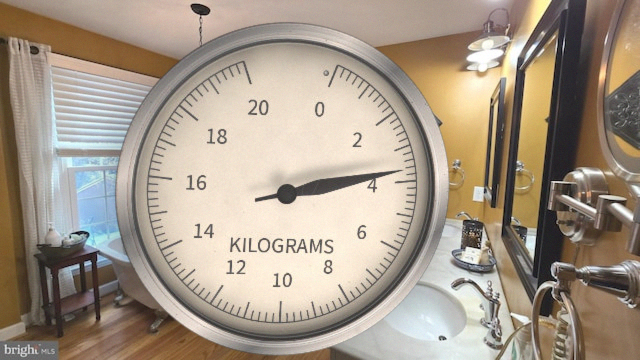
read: value=3.6 unit=kg
